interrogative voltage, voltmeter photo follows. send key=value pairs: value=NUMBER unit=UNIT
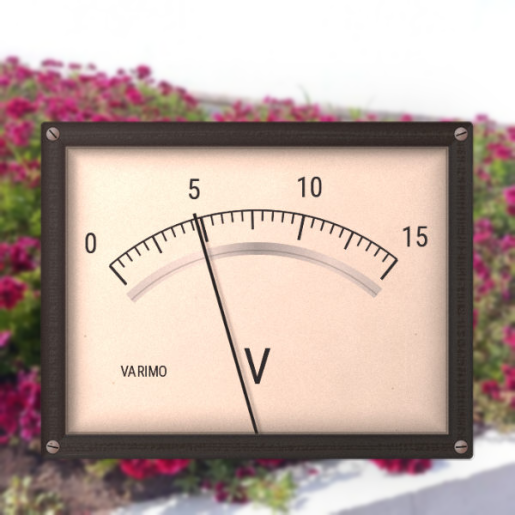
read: value=4.75 unit=V
